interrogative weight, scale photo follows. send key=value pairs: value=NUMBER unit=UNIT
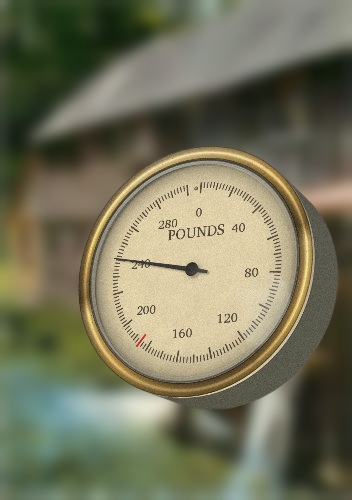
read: value=240 unit=lb
